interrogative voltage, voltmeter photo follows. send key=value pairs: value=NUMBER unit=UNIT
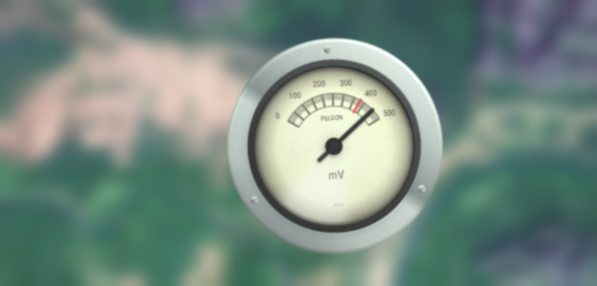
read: value=450 unit=mV
